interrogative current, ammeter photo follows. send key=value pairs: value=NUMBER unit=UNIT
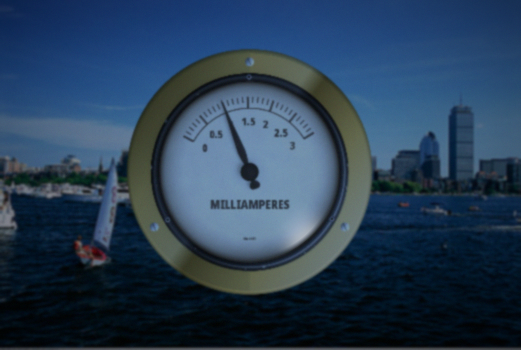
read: value=1 unit=mA
